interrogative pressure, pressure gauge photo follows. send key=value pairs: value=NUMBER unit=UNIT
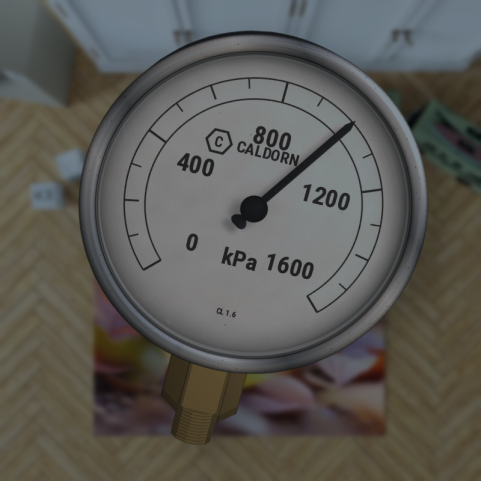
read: value=1000 unit=kPa
